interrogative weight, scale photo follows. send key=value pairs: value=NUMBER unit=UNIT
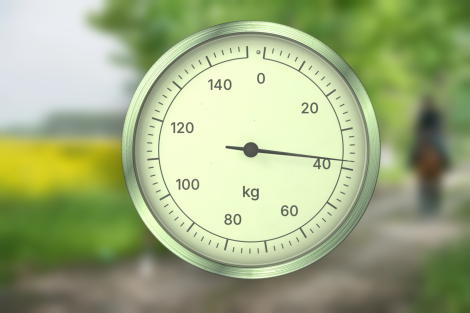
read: value=38 unit=kg
